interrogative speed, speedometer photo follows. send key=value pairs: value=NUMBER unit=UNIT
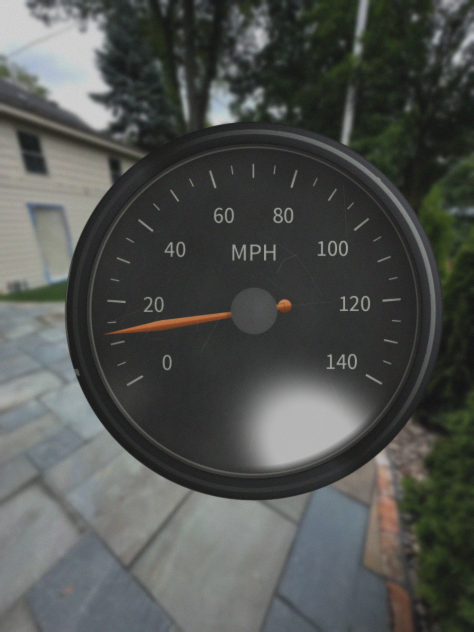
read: value=12.5 unit=mph
